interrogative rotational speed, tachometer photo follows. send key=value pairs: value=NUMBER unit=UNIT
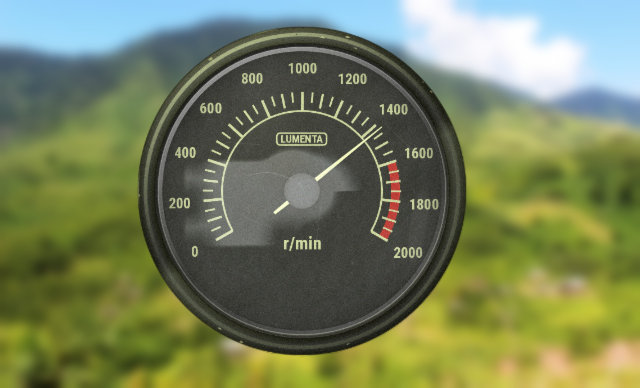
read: value=1425 unit=rpm
